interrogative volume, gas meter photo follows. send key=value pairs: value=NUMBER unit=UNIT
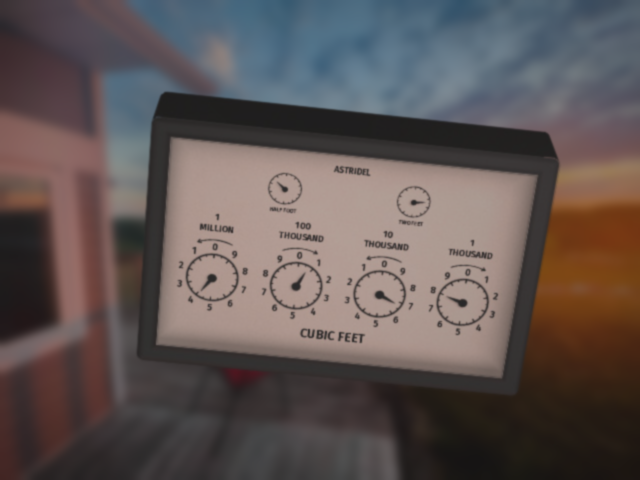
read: value=406800 unit=ft³
